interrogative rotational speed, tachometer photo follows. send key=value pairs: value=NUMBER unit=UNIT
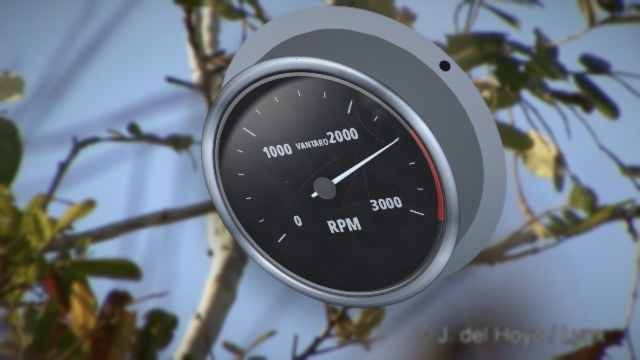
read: value=2400 unit=rpm
